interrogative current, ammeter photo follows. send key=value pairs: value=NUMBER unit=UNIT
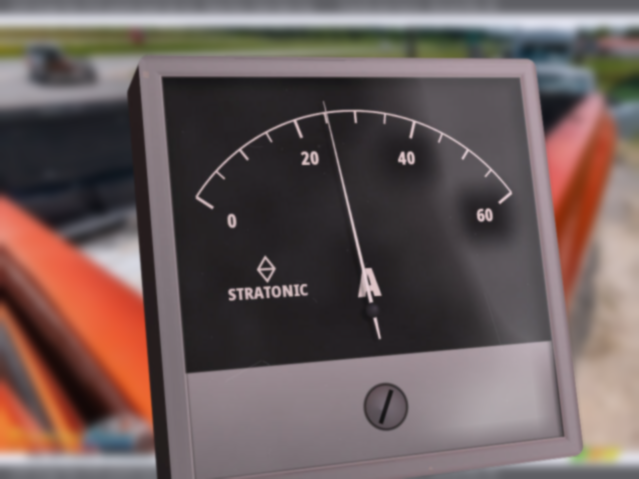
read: value=25 unit=A
